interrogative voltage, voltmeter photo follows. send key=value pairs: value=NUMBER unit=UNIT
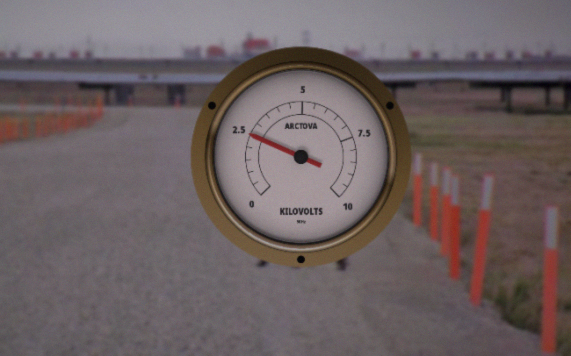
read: value=2.5 unit=kV
